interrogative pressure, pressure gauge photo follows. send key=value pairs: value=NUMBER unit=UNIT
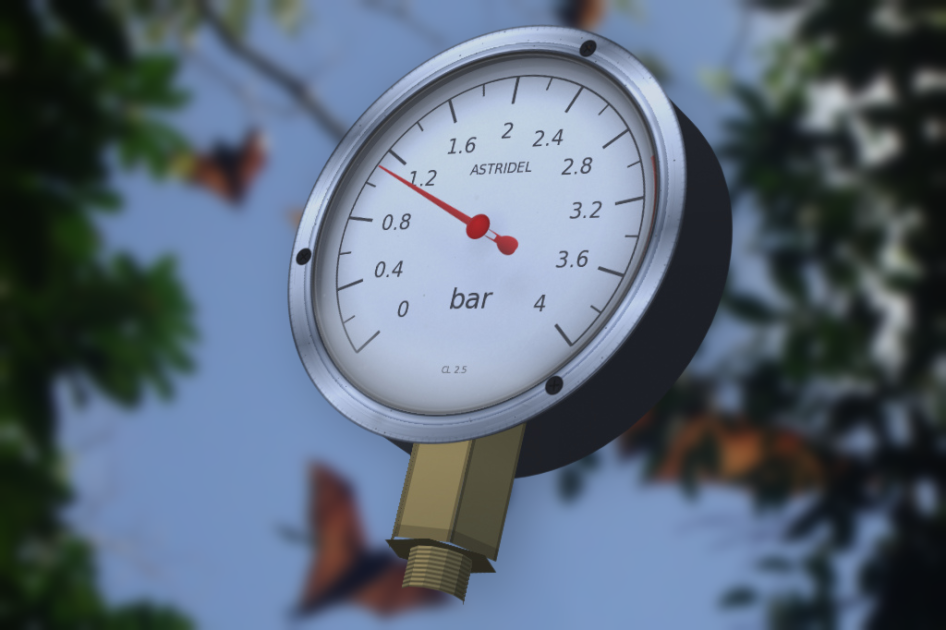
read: value=1.1 unit=bar
